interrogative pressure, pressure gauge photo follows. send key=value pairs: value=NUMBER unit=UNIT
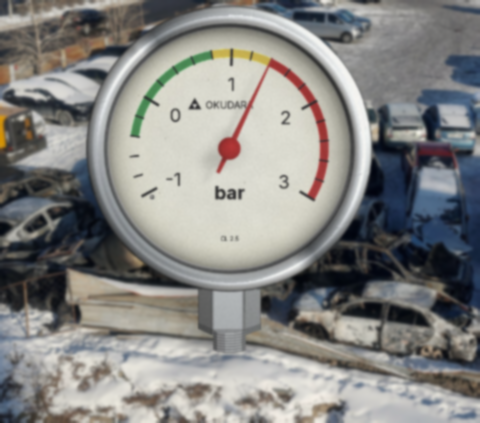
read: value=1.4 unit=bar
